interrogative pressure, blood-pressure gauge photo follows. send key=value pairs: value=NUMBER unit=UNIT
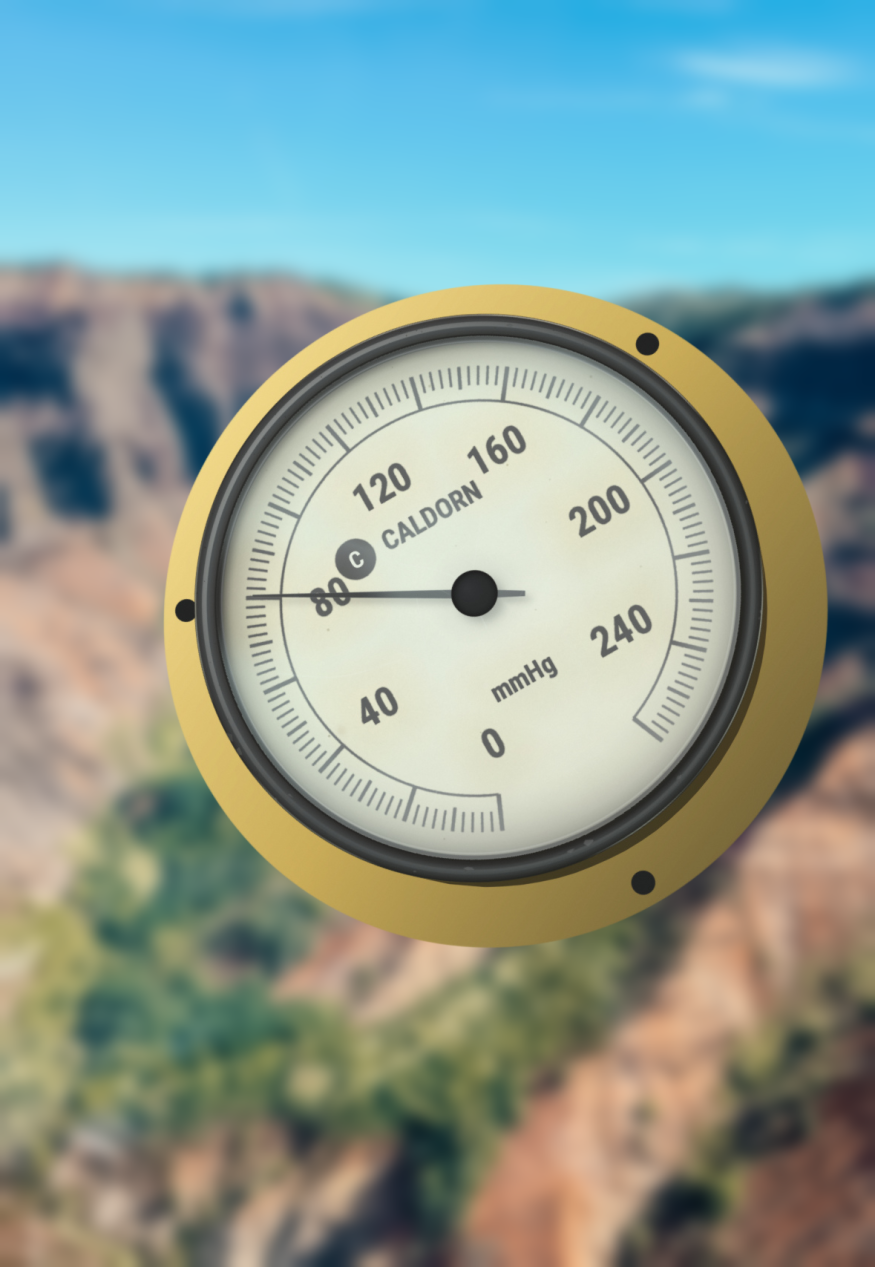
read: value=80 unit=mmHg
